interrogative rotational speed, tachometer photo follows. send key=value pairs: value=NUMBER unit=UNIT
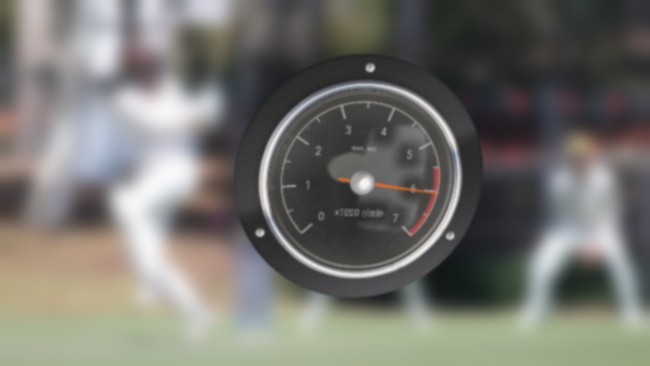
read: value=6000 unit=rpm
